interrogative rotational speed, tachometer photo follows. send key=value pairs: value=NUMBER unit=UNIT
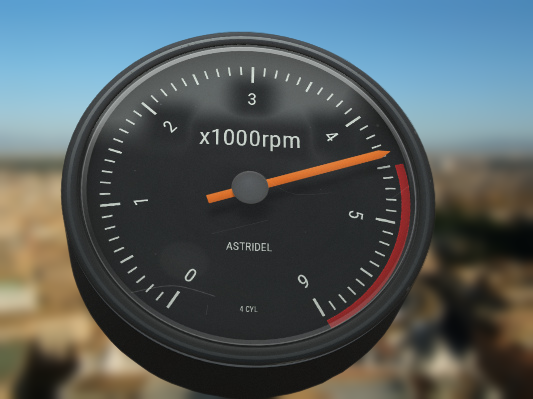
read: value=4400 unit=rpm
